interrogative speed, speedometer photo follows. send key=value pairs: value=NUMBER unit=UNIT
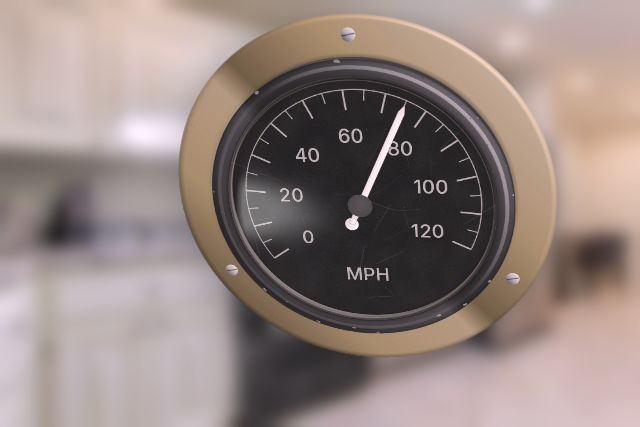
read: value=75 unit=mph
